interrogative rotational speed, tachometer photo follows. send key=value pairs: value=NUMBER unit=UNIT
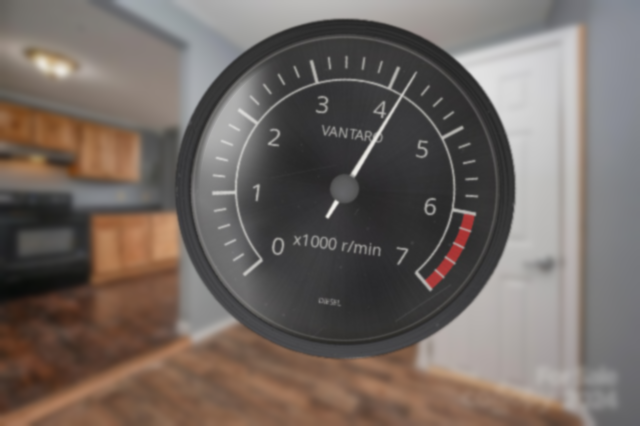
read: value=4200 unit=rpm
